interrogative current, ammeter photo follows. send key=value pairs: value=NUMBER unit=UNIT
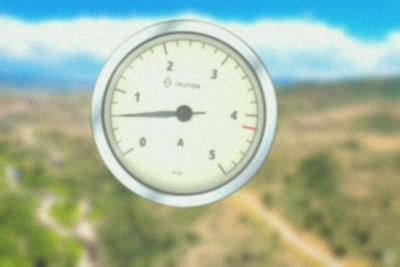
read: value=0.6 unit=A
